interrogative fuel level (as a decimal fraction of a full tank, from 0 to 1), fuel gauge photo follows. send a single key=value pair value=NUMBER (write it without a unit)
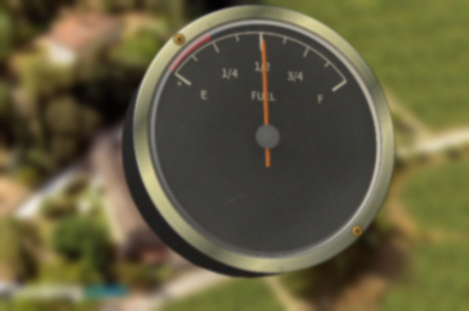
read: value=0.5
